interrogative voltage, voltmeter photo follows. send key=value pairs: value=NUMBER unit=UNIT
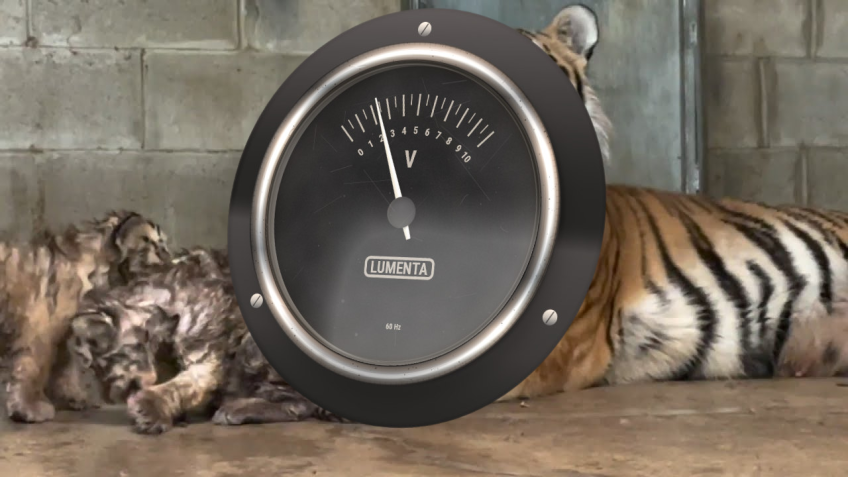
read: value=2.5 unit=V
